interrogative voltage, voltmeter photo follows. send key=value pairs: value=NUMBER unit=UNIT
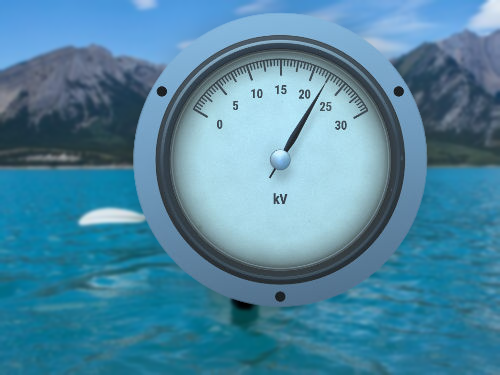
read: value=22.5 unit=kV
